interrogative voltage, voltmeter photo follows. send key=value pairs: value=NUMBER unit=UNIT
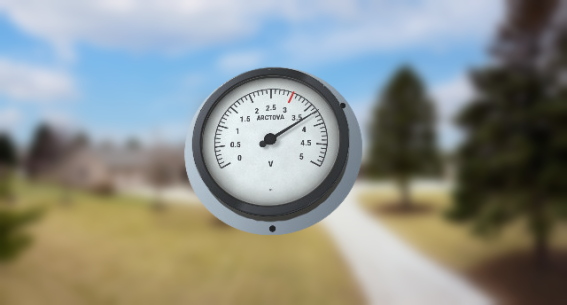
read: value=3.7 unit=V
